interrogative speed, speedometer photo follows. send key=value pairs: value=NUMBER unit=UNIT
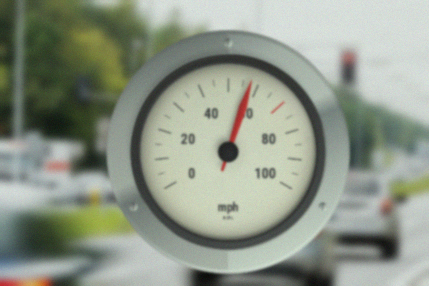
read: value=57.5 unit=mph
